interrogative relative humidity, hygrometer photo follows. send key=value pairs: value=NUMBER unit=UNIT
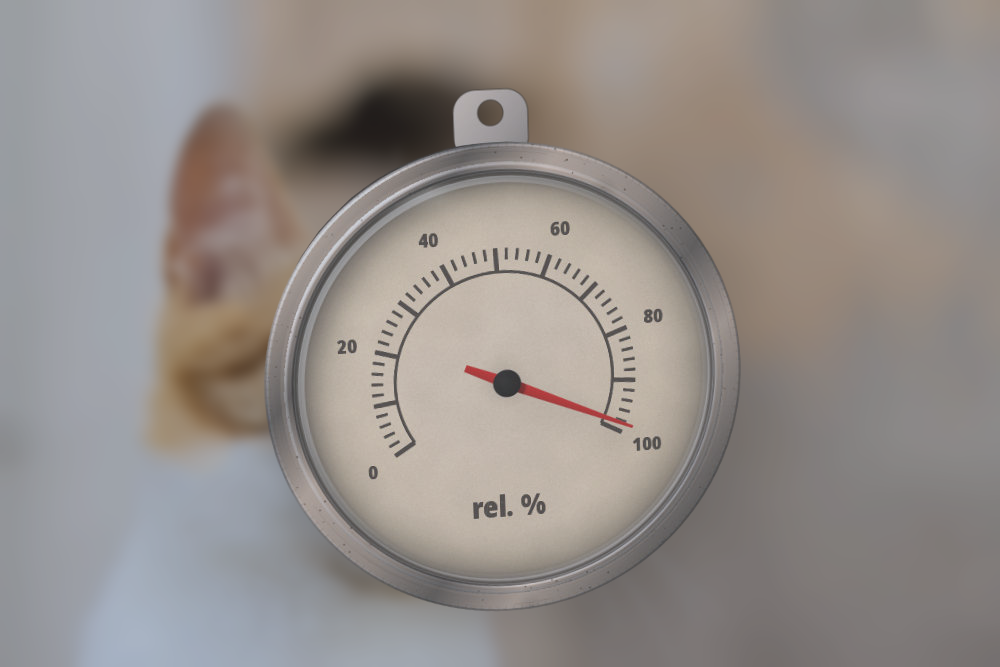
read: value=98 unit=%
